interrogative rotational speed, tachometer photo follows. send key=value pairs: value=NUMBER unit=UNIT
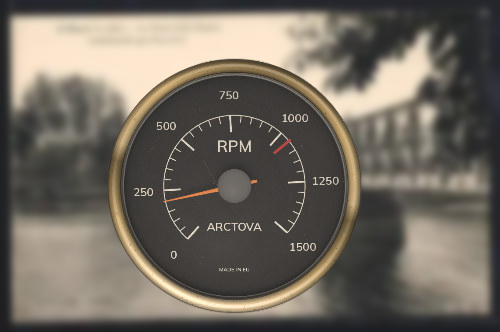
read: value=200 unit=rpm
